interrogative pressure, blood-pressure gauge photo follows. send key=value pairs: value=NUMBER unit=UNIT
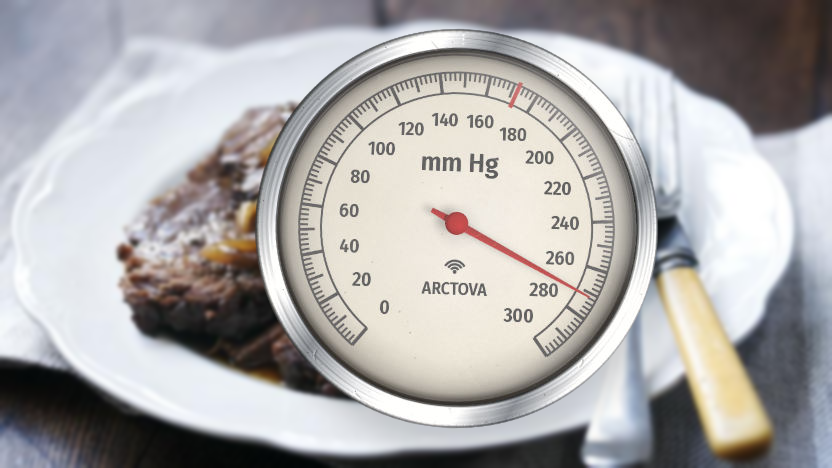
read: value=272 unit=mmHg
